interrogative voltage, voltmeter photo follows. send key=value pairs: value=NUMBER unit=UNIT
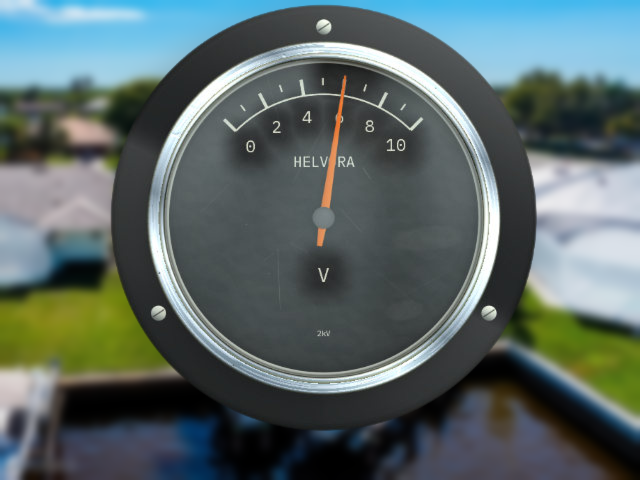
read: value=6 unit=V
